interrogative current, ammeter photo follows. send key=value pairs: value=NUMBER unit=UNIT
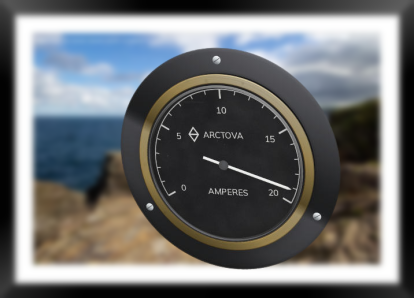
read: value=19 unit=A
